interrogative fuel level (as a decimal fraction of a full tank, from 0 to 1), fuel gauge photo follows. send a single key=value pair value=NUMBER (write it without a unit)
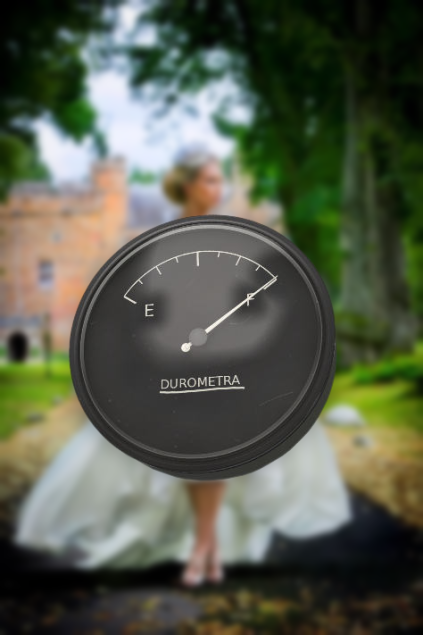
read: value=1
